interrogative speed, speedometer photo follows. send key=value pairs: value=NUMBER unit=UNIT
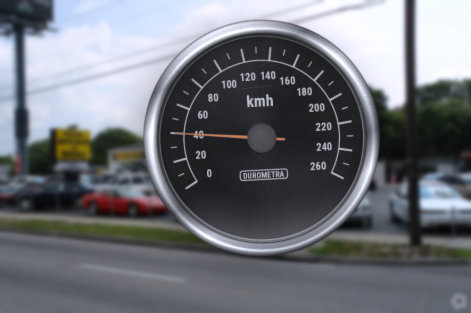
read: value=40 unit=km/h
